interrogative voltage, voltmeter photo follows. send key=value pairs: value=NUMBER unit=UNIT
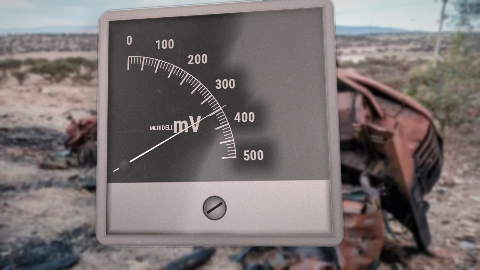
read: value=350 unit=mV
